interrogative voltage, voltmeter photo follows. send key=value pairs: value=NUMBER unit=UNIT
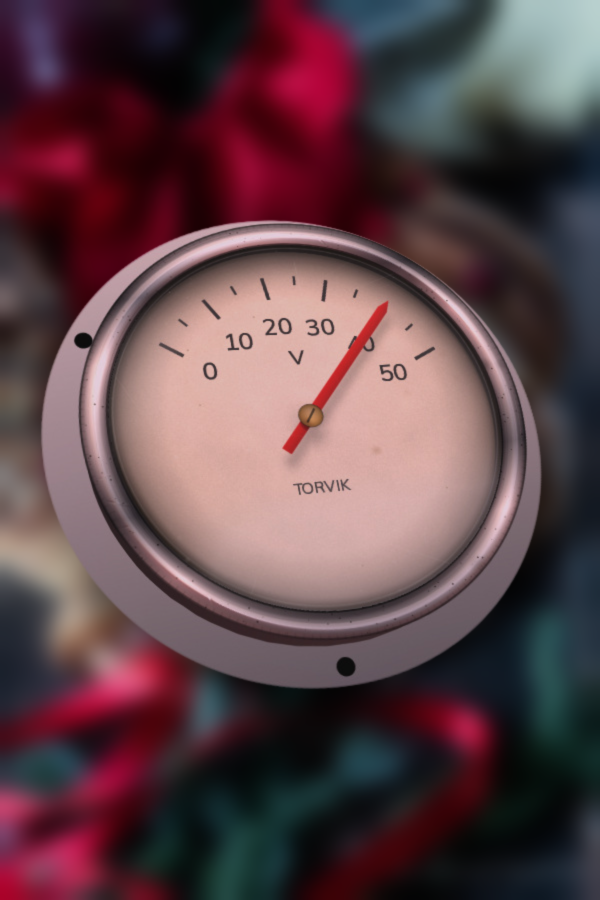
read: value=40 unit=V
